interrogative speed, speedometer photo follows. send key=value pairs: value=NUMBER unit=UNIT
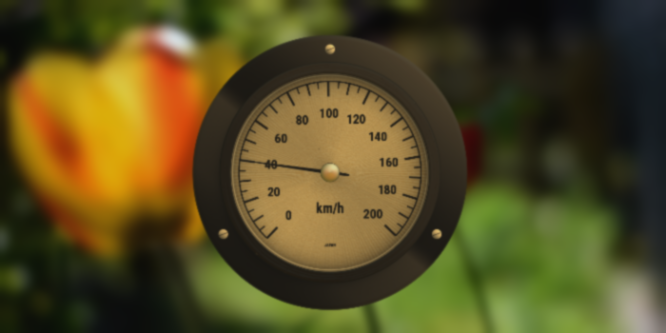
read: value=40 unit=km/h
